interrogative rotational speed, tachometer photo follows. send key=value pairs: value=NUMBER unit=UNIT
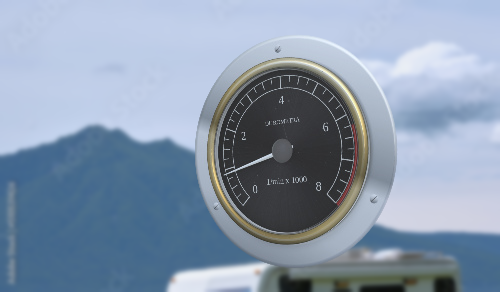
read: value=875 unit=rpm
